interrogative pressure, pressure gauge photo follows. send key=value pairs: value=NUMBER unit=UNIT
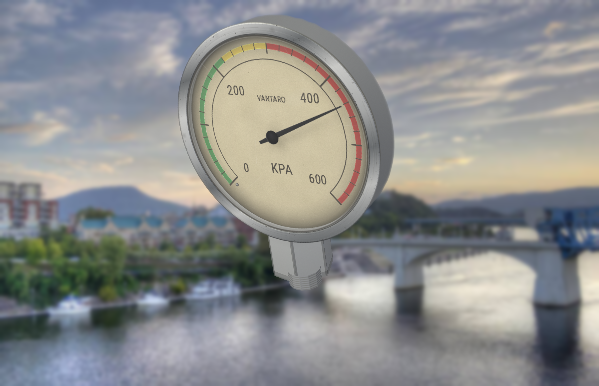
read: value=440 unit=kPa
